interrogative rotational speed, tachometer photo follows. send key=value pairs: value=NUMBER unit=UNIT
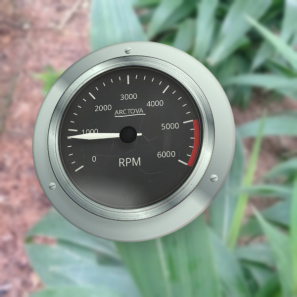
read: value=800 unit=rpm
